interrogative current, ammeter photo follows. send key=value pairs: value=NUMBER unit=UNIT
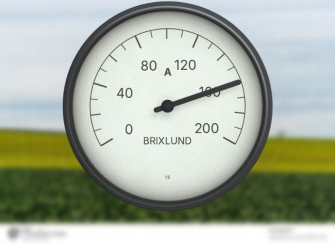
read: value=160 unit=A
